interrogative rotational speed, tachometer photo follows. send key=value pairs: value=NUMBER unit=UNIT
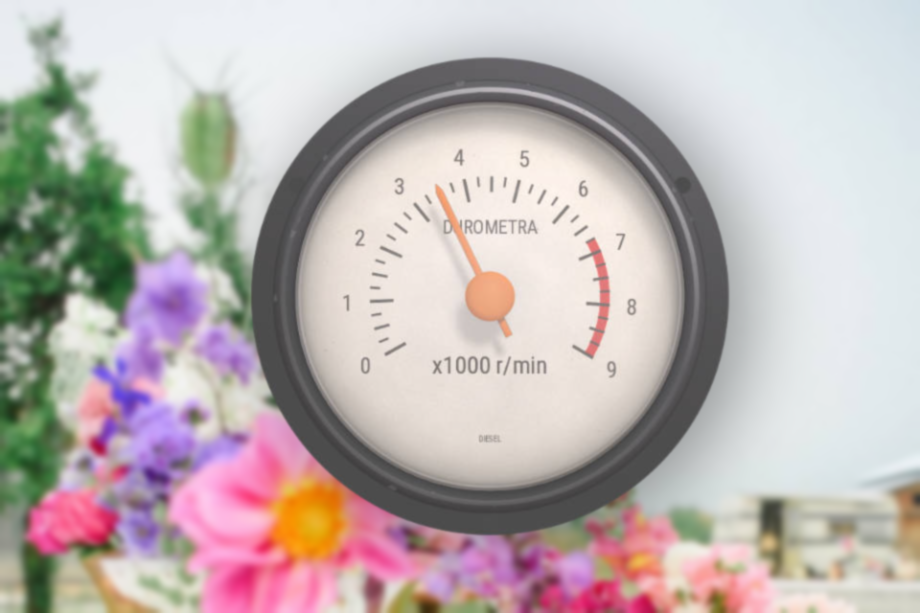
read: value=3500 unit=rpm
